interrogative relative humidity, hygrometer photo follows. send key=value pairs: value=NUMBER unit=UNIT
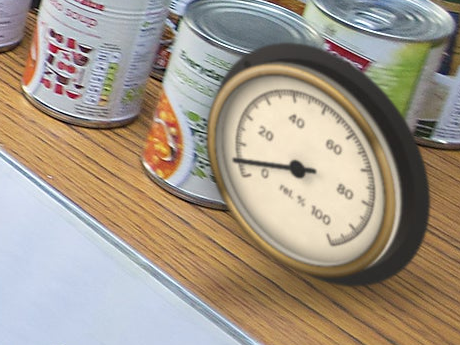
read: value=5 unit=%
